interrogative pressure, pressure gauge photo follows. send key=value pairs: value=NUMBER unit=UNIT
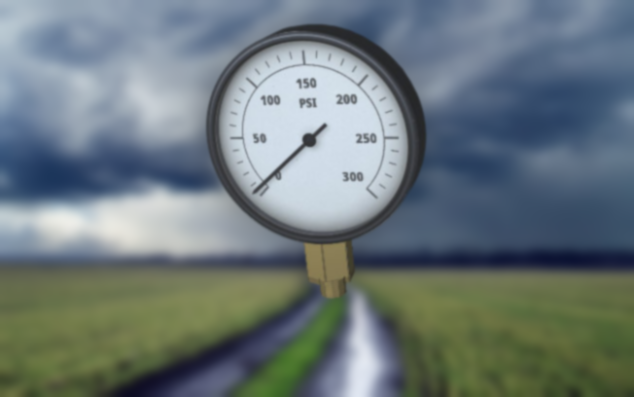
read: value=5 unit=psi
